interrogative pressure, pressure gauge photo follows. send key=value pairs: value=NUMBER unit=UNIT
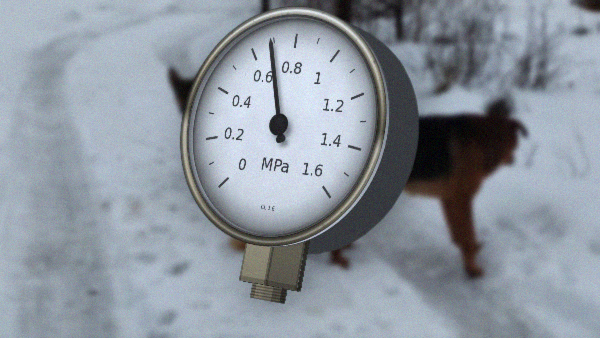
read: value=0.7 unit=MPa
